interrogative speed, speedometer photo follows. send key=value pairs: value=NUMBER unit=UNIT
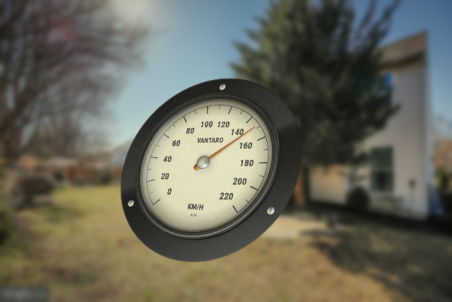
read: value=150 unit=km/h
